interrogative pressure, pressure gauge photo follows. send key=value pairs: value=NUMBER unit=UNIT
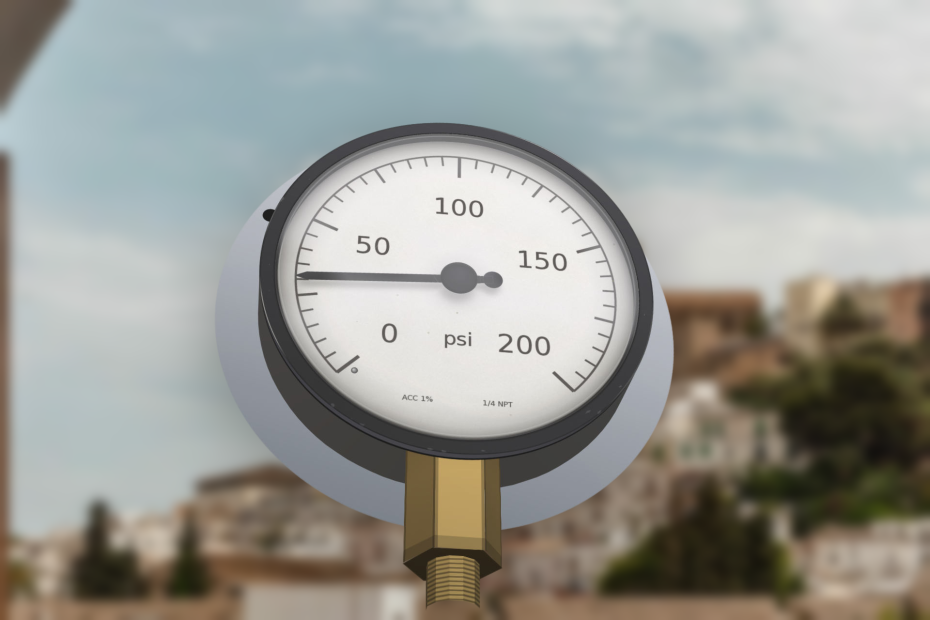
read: value=30 unit=psi
